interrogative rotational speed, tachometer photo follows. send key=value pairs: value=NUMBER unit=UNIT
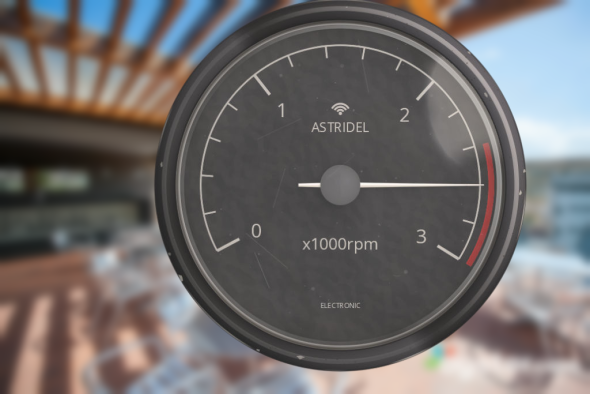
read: value=2600 unit=rpm
